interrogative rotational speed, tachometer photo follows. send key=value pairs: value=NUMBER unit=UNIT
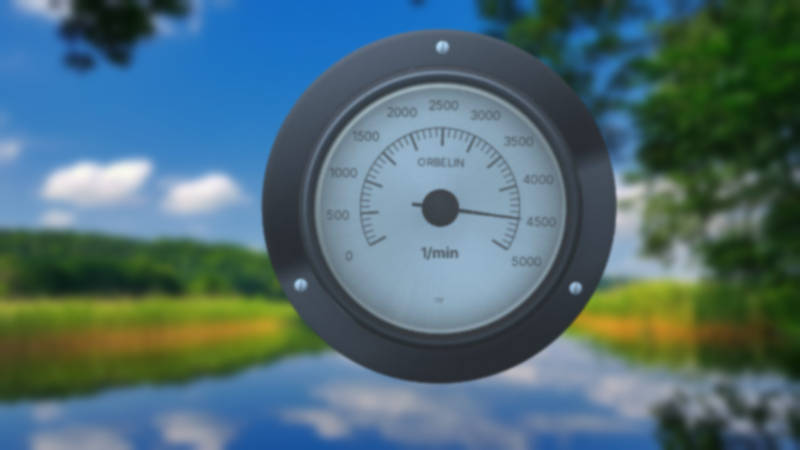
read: value=4500 unit=rpm
